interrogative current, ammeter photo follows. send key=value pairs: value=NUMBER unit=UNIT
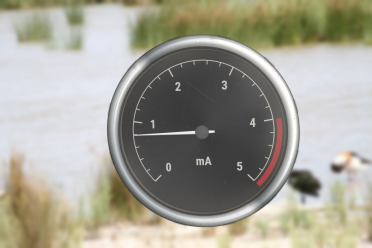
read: value=0.8 unit=mA
